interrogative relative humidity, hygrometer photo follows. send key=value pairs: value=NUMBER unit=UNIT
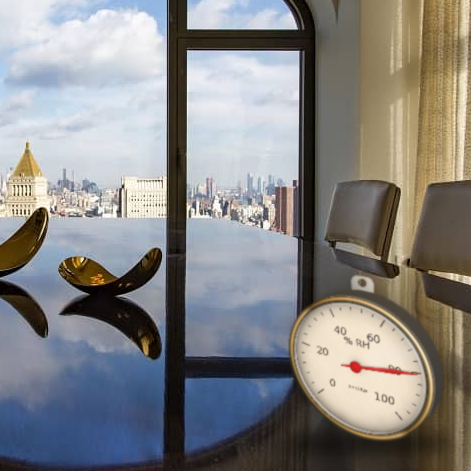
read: value=80 unit=%
